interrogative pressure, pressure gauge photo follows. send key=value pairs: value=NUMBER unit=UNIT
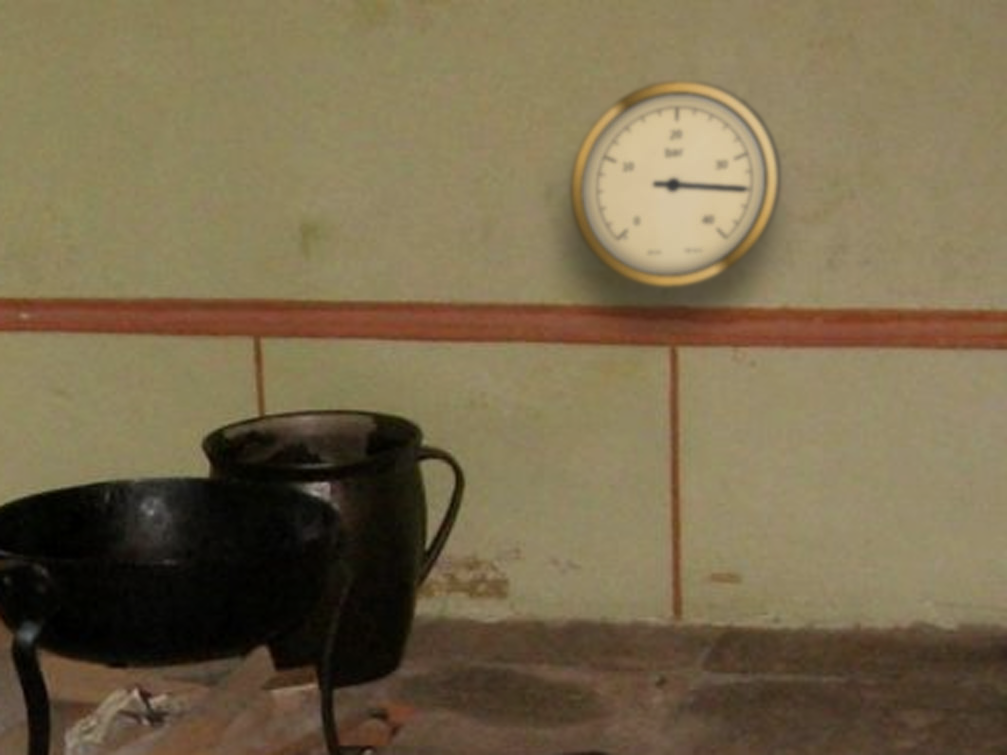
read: value=34 unit=bar
